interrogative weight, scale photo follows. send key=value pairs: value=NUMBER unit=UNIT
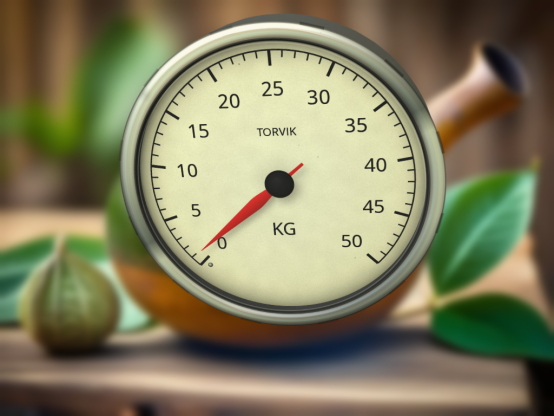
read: value=1 unit=kg
